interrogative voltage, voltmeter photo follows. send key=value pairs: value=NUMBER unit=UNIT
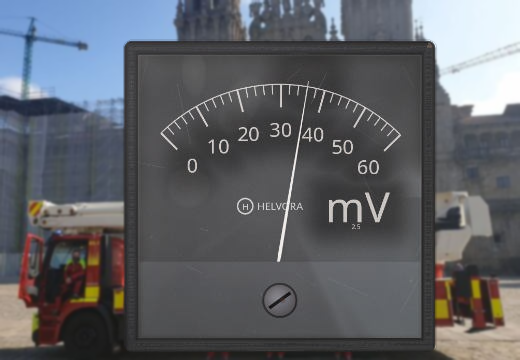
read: value=36 unit=mV
